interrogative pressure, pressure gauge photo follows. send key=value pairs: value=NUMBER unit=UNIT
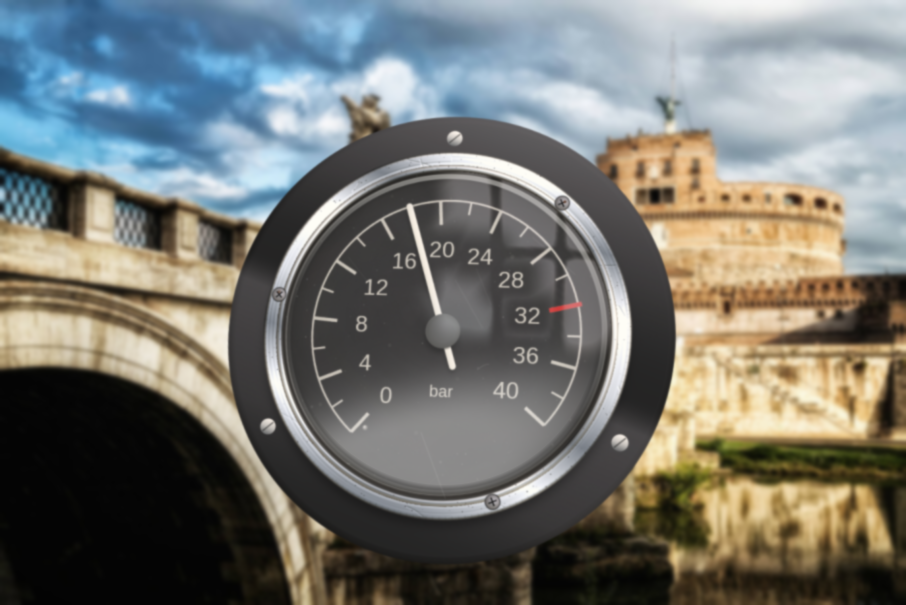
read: value=18 unit=bar
